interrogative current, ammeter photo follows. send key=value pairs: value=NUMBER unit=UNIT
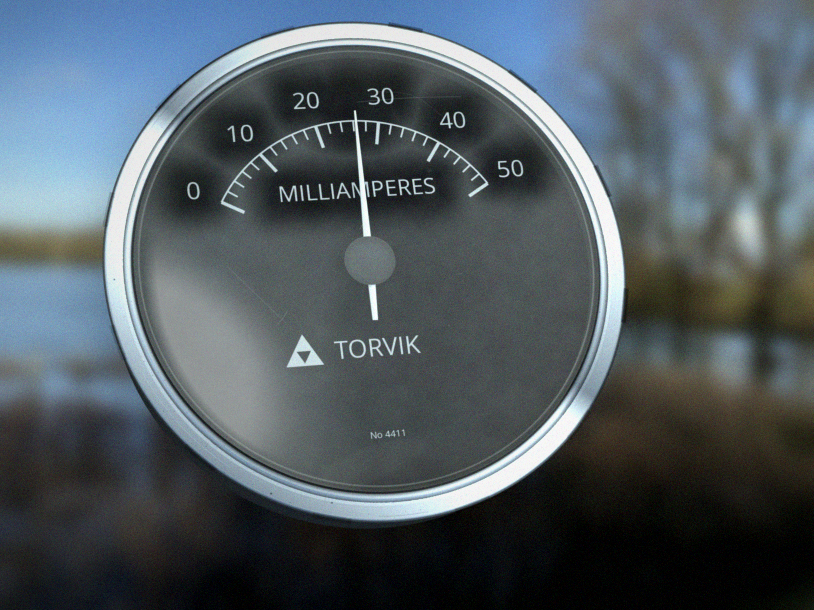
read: value=26 unit=mA
